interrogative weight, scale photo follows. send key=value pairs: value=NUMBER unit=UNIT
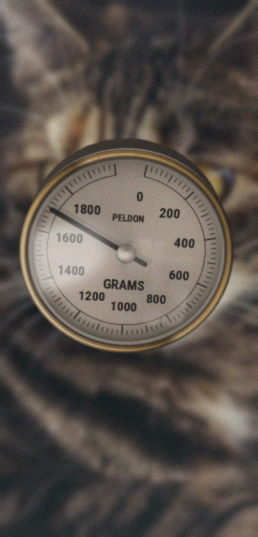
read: value=1700 unit=g
